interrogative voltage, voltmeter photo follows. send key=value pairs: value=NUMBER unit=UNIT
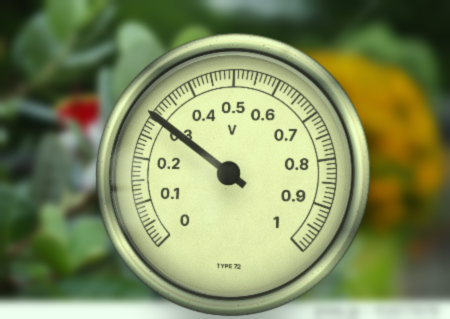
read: value=0.3 unit=V
